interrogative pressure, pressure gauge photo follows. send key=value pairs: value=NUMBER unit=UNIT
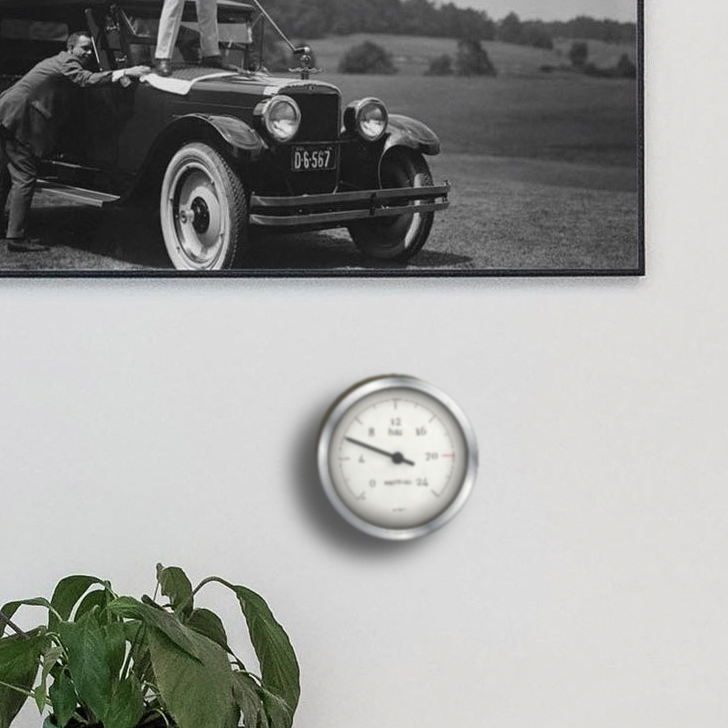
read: value=6 unit=bar
